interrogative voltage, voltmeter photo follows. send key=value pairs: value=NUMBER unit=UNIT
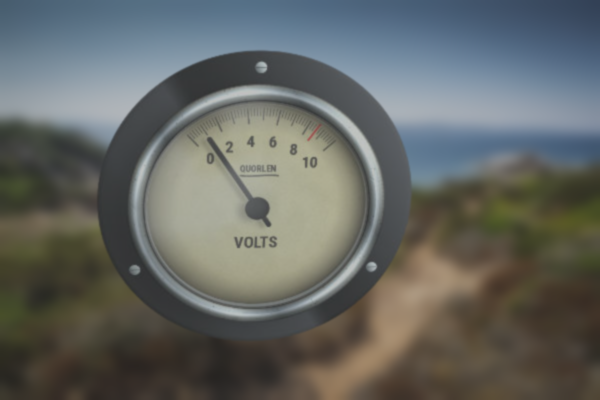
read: value=1 unit=V
